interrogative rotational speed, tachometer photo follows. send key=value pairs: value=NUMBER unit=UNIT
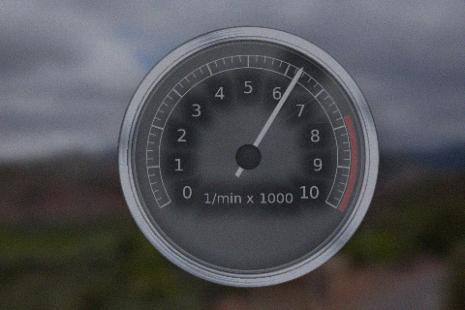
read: value=6300 unit=rpm
